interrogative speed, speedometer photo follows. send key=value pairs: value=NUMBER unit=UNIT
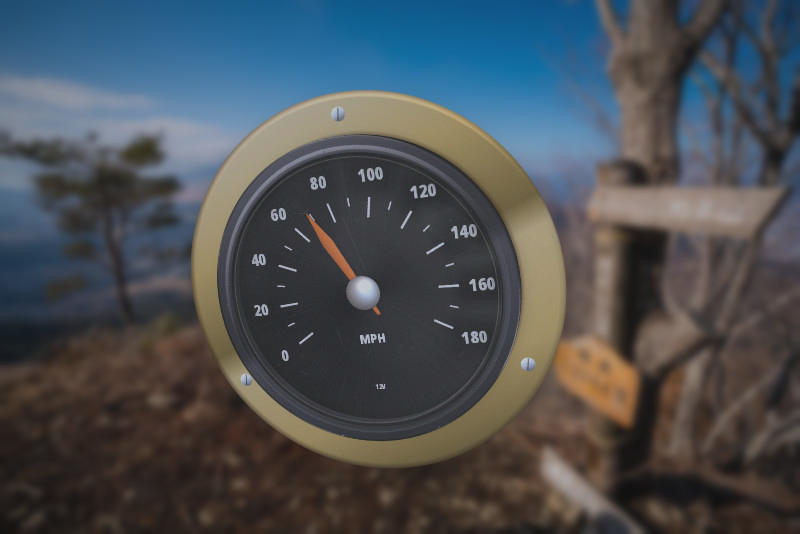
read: value=70 unit=mph
